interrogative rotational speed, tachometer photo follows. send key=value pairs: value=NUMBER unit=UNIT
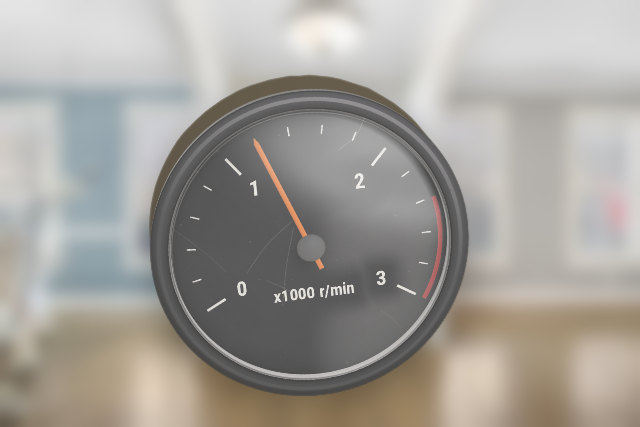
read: value=1200 unit=rpm
